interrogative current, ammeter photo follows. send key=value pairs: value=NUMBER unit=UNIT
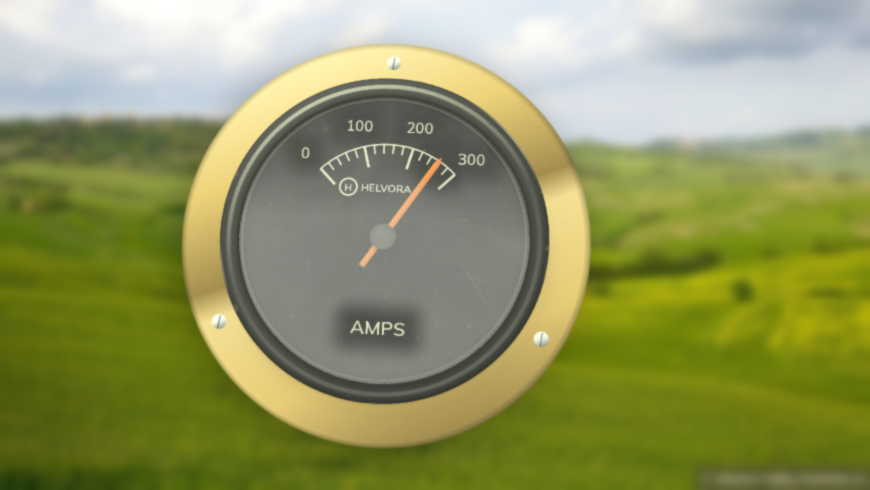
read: value=260 unit=A
